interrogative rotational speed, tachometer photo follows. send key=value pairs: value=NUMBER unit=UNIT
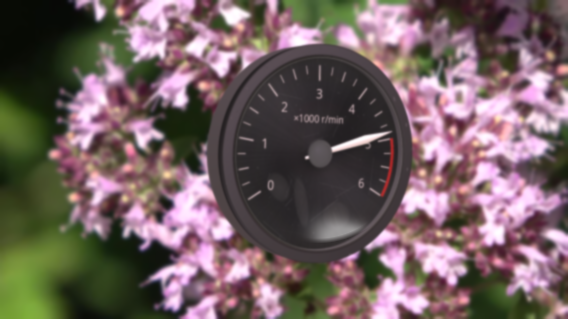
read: value=4875 unit=rpm
